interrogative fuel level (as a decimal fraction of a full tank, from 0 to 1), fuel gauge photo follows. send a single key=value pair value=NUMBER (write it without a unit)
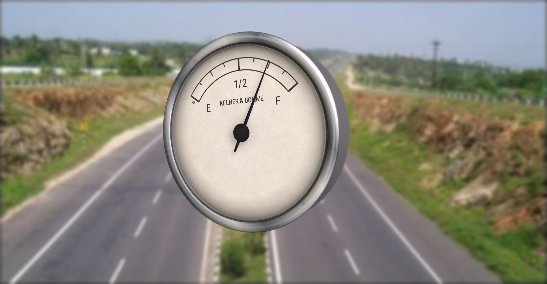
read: value=0.75
